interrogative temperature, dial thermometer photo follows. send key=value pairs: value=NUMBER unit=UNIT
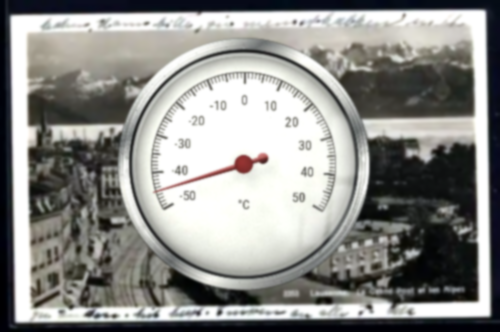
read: value=-45 unit=°C
